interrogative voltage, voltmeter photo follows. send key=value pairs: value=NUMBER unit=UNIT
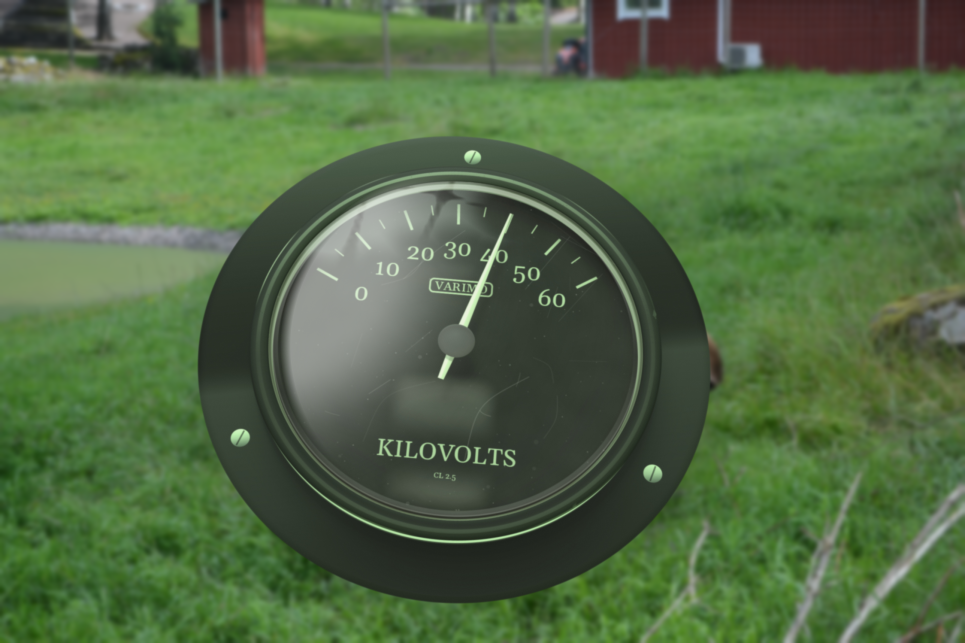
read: value=40 unit=kV
